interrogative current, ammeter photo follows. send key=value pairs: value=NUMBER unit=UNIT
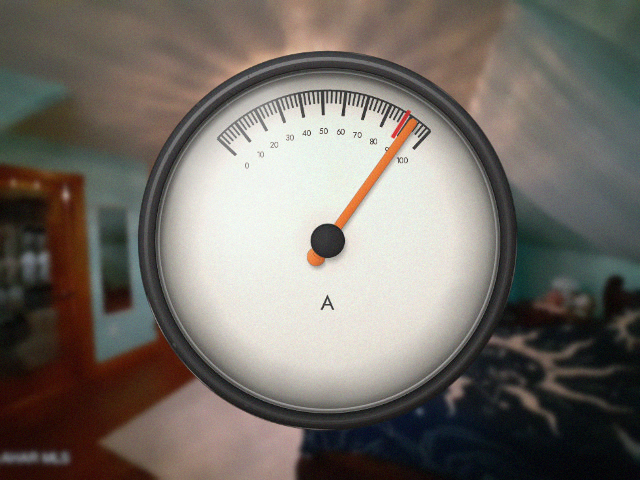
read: value=92 unit=A
